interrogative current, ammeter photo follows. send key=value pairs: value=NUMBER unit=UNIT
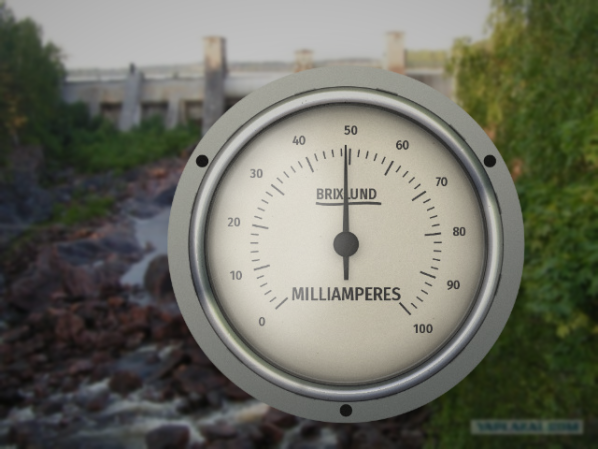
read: value=49 unit=mA
